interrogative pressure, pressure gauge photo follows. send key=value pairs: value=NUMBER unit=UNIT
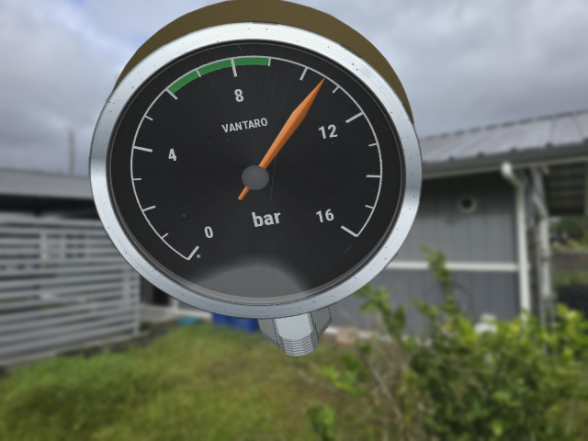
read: value=10.5 unit=bar
